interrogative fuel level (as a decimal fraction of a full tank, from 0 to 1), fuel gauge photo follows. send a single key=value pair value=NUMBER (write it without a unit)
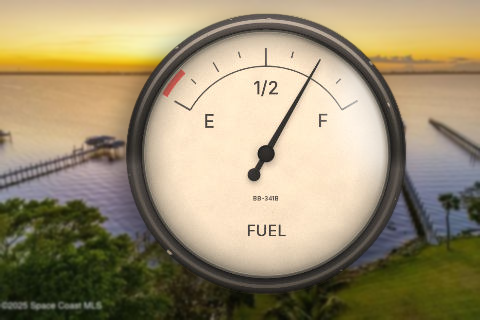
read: value=0.75
